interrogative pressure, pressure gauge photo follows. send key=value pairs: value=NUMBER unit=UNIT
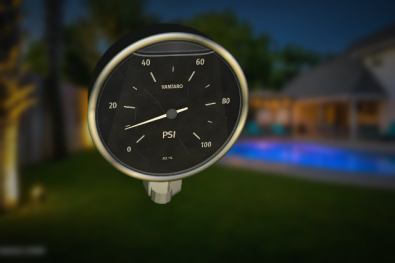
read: value=10 unit=psi
